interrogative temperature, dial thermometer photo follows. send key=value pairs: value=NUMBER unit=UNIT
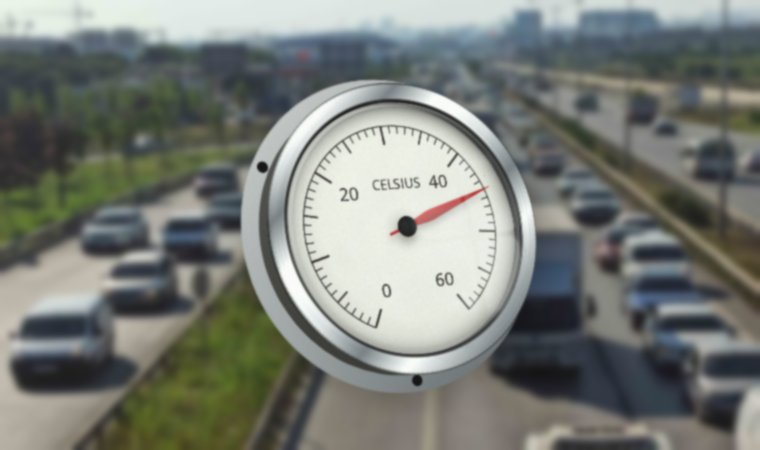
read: value=45 unit=°C
